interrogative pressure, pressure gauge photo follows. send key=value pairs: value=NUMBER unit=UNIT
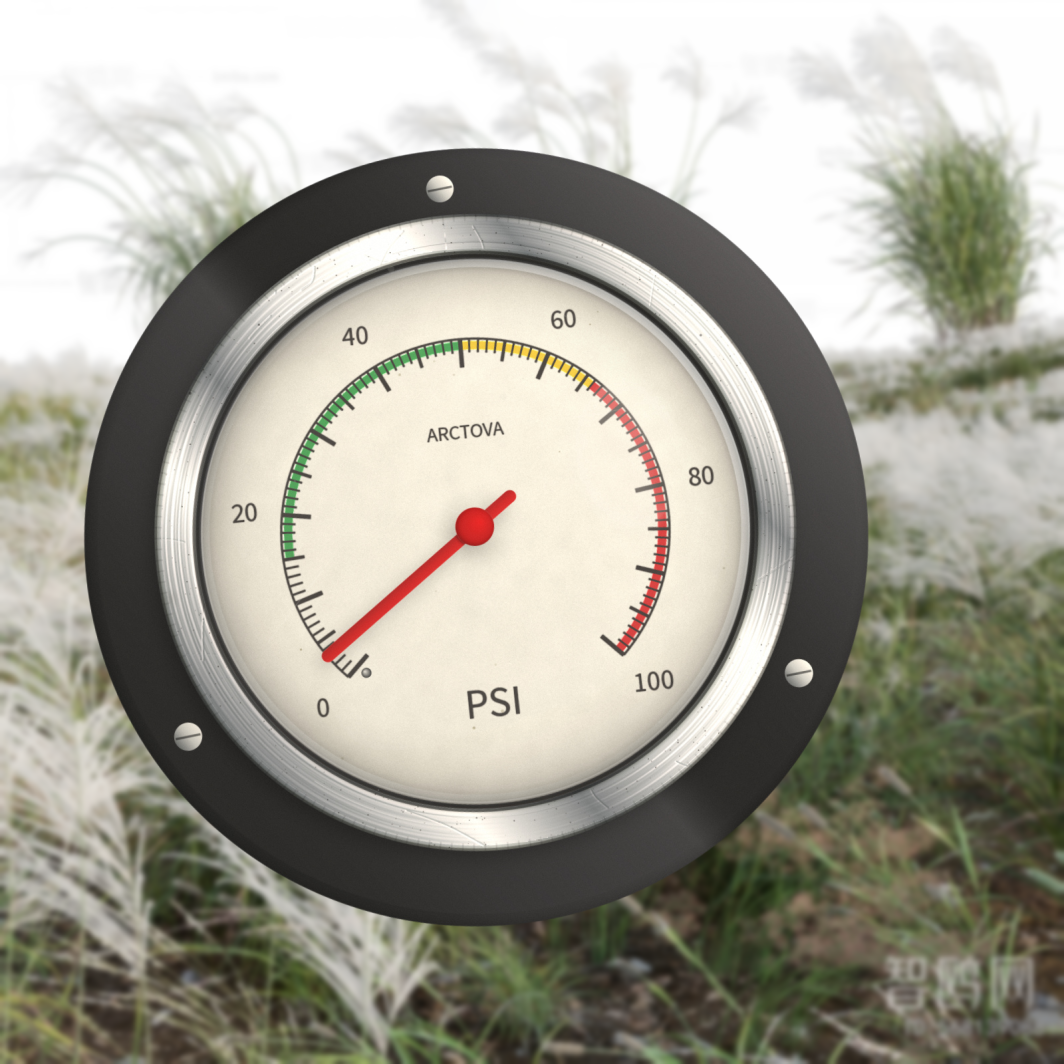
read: value=3 unit=psi
